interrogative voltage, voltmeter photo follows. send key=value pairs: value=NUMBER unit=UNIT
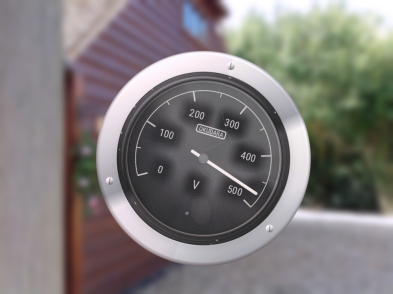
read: value=475 unit=V
